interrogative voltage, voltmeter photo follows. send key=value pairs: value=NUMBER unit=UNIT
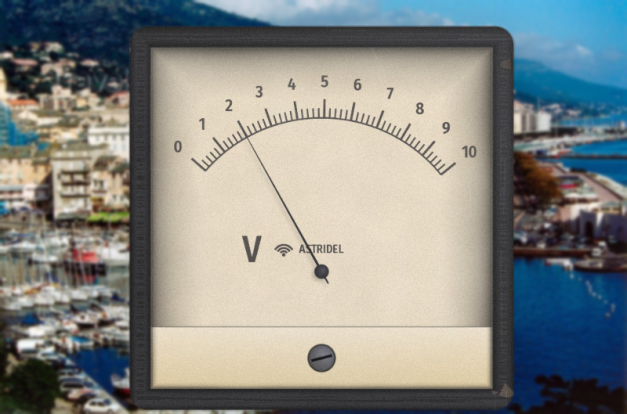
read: value=2 unit=V
